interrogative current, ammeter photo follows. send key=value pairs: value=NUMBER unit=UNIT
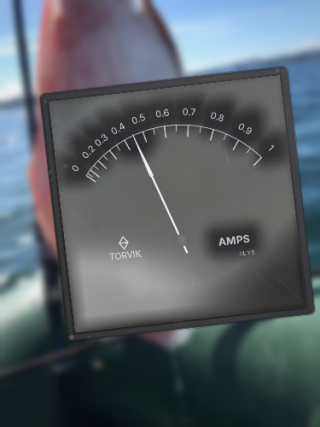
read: value=0.45 unit=A
